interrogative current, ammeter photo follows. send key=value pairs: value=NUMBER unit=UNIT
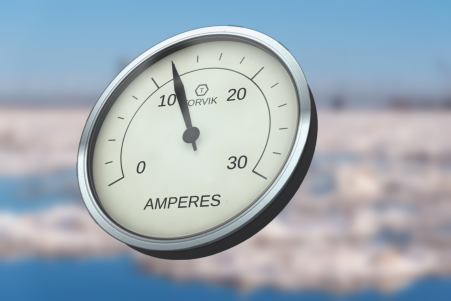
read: value=12 unit=A
